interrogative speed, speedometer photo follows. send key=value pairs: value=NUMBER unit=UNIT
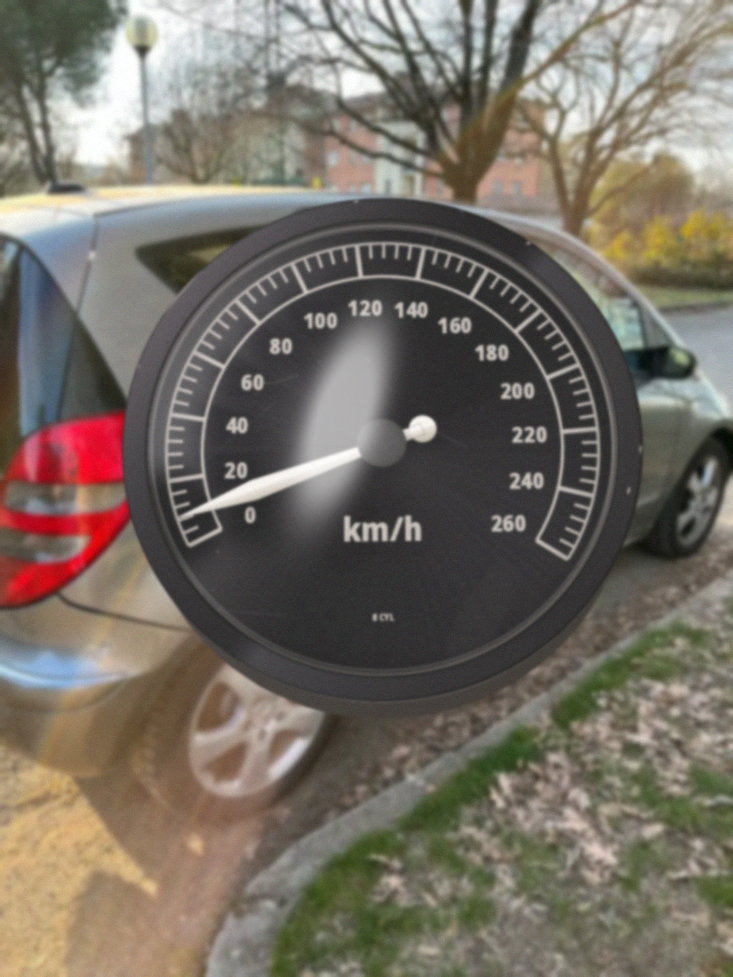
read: value=8 unit=km/h
